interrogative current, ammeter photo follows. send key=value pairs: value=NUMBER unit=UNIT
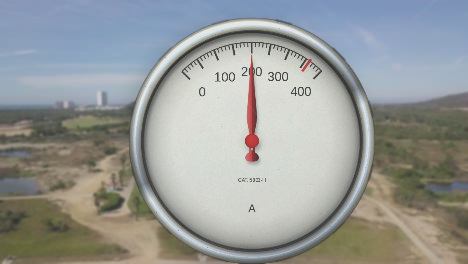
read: value=200 unit=A
